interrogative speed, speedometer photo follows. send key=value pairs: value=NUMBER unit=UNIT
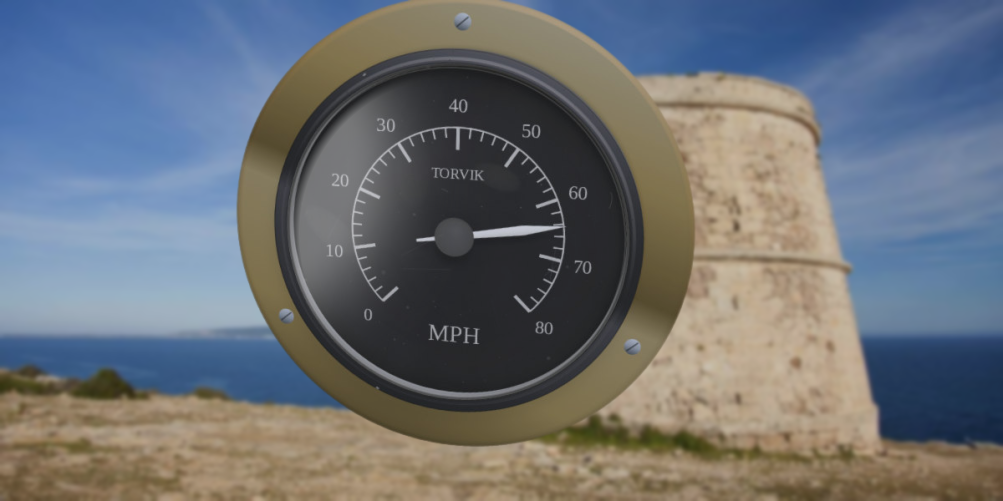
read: value=64 unit=mph
